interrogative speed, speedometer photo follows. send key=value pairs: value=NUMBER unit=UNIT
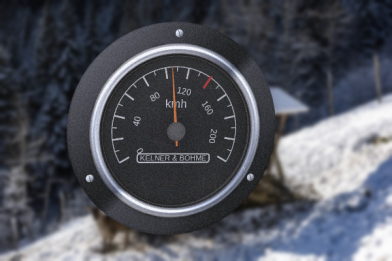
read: value=105 unit=km/h
